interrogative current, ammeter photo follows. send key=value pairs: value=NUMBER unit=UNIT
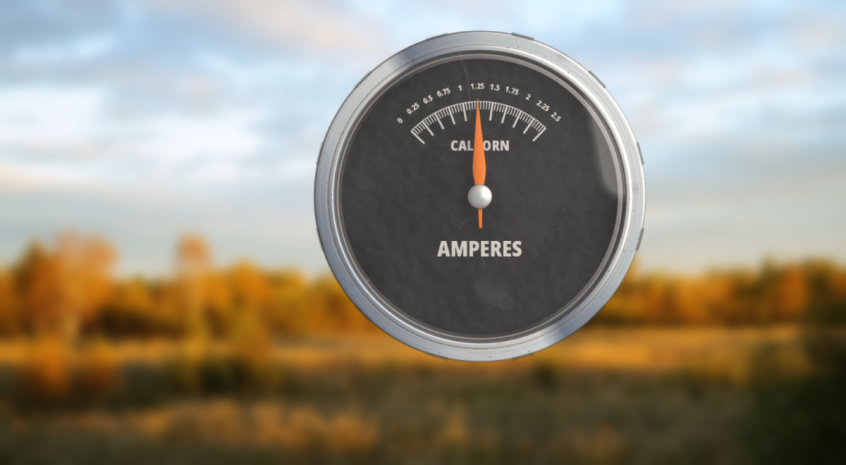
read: value=1.25 unit=A
